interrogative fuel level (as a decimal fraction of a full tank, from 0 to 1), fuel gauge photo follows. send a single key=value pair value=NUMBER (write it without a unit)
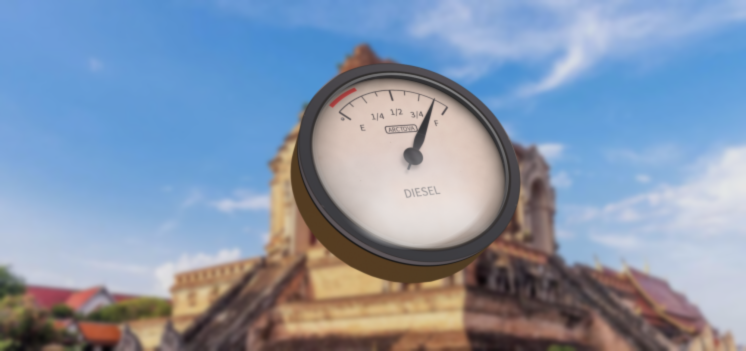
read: value=0.875
